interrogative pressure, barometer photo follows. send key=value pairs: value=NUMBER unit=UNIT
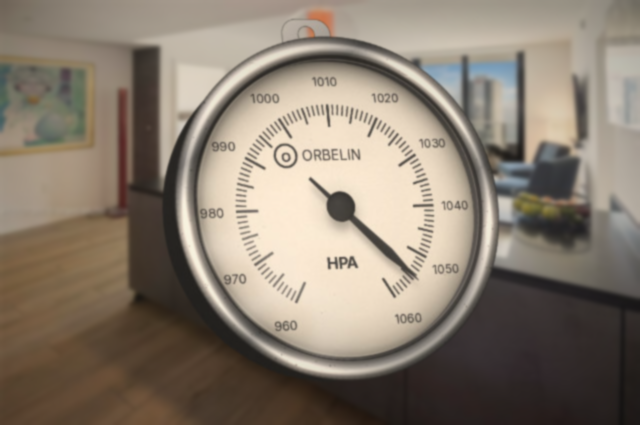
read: value=1055 unit=hPa
